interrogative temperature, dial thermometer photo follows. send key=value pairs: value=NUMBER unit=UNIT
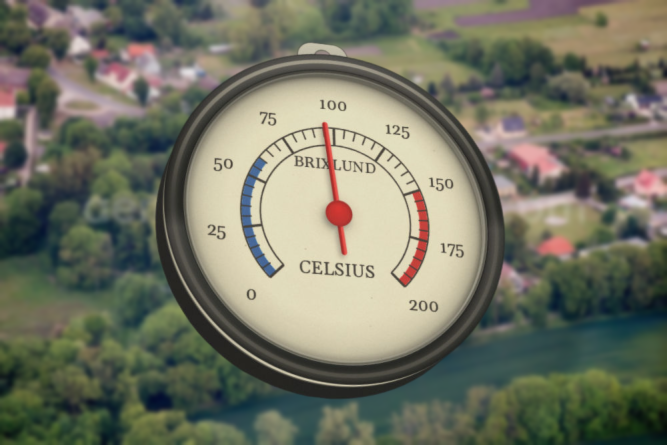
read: value=95 unit=°C
